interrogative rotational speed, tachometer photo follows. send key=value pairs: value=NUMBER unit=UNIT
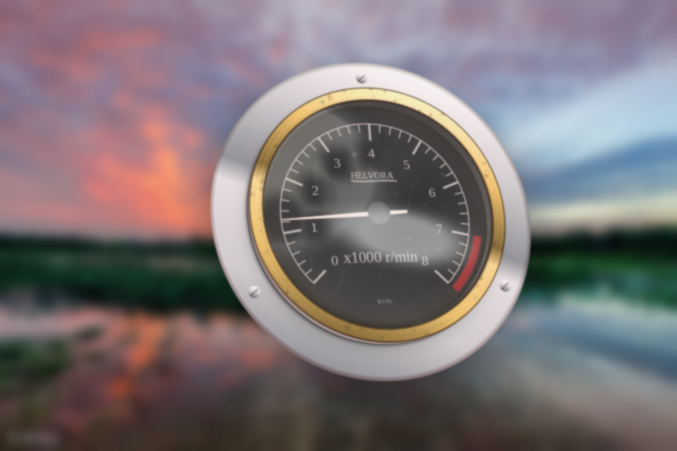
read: value=1200 unit=rpm
